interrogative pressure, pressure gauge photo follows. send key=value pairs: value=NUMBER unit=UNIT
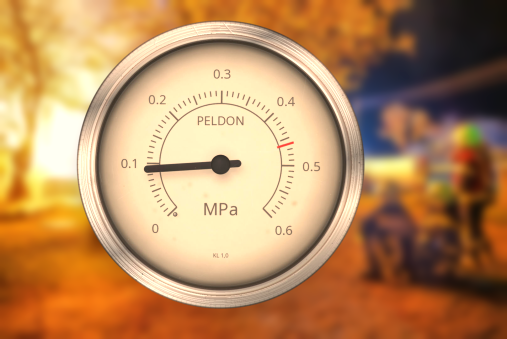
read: value=0.09 unit=MPa
